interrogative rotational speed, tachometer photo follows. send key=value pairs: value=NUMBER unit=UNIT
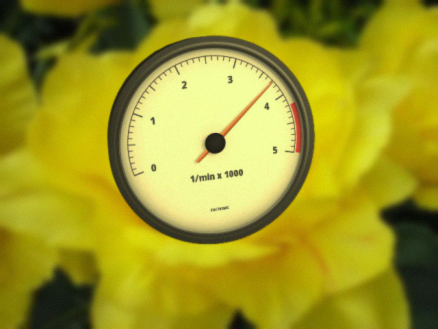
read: value=3700 unit=rpm
